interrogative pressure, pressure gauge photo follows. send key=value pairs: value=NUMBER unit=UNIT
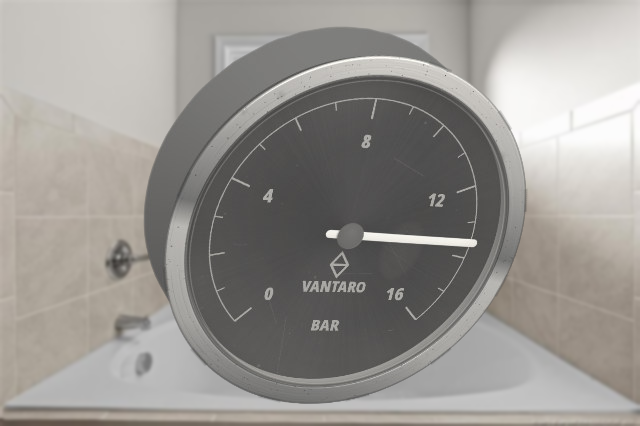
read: value=13.5 unit=bar
